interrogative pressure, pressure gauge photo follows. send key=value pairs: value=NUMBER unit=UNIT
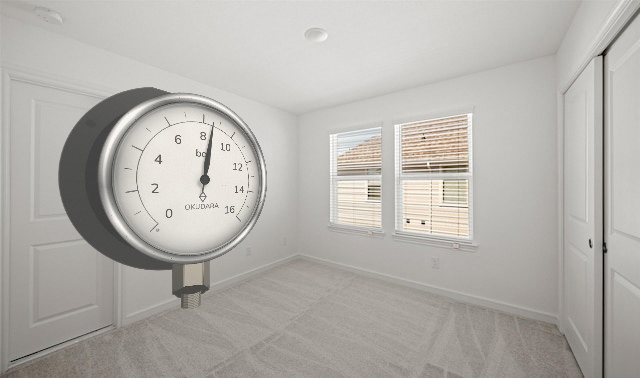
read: value=8.5 unit=bar
